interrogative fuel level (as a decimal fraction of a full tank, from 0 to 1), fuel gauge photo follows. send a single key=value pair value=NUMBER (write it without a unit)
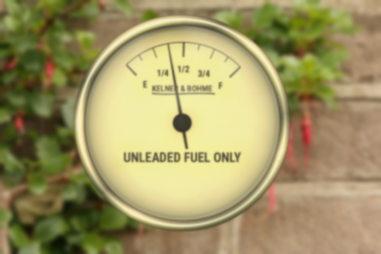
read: value=0.375
